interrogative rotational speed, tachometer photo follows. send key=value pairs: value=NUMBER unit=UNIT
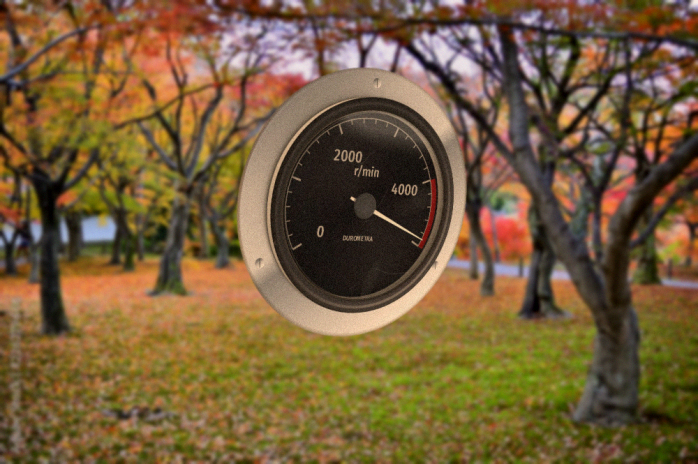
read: value=4900 unit=rpm
